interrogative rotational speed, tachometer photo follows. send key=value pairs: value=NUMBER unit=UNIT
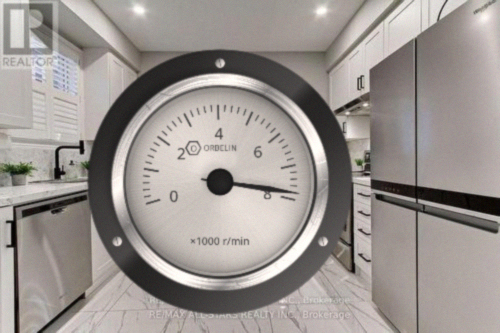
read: value=7800 unit=rpm
